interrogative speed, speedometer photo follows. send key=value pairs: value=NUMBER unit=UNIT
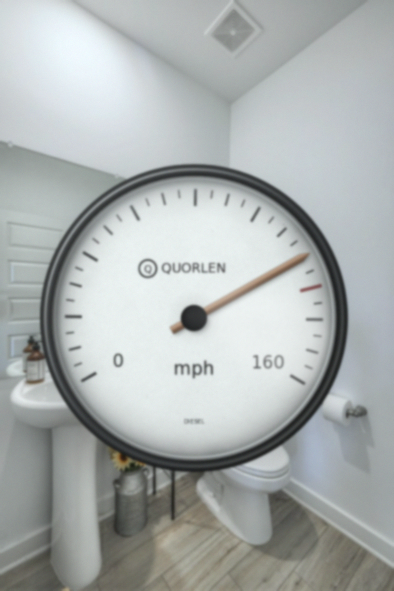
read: value=120 unit=mph
